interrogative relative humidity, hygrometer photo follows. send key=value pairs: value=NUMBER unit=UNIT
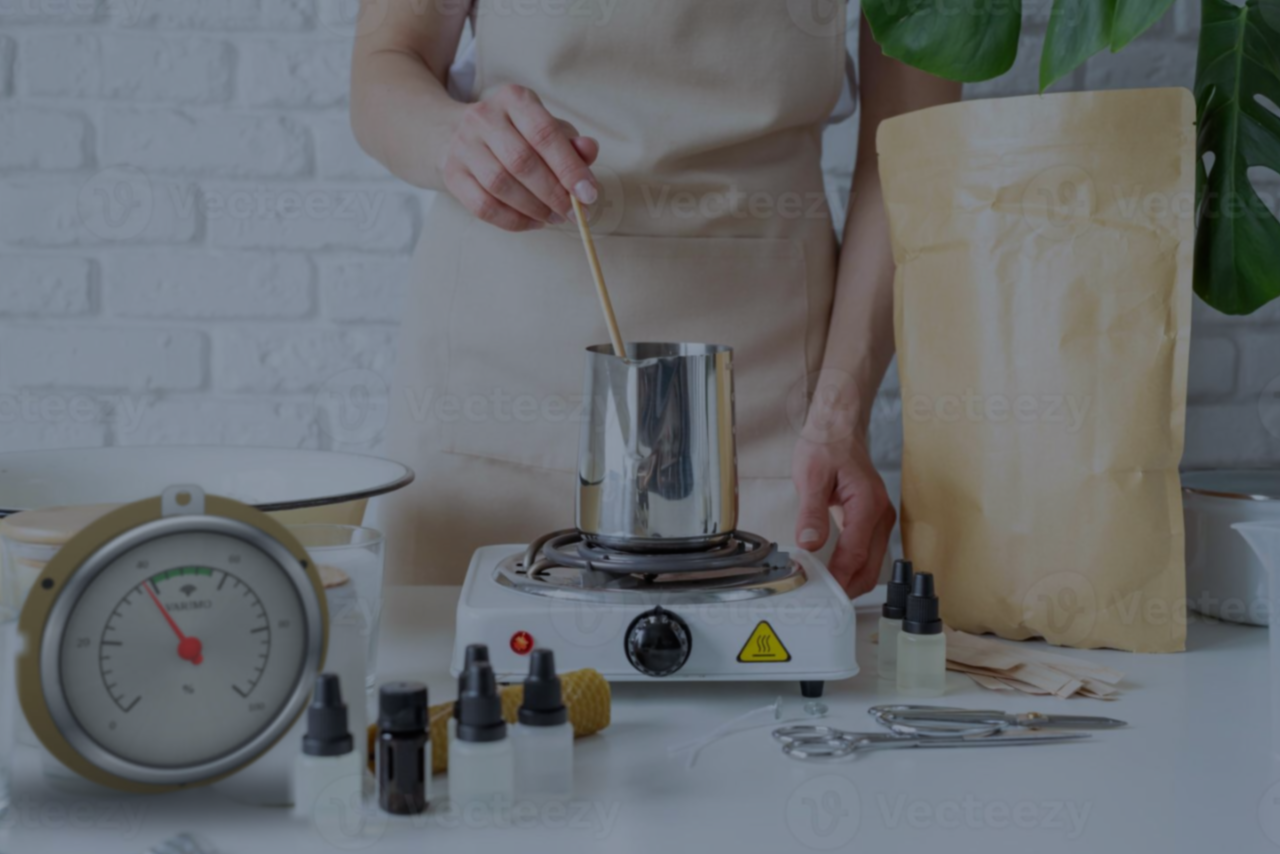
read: value=38 unit=%
